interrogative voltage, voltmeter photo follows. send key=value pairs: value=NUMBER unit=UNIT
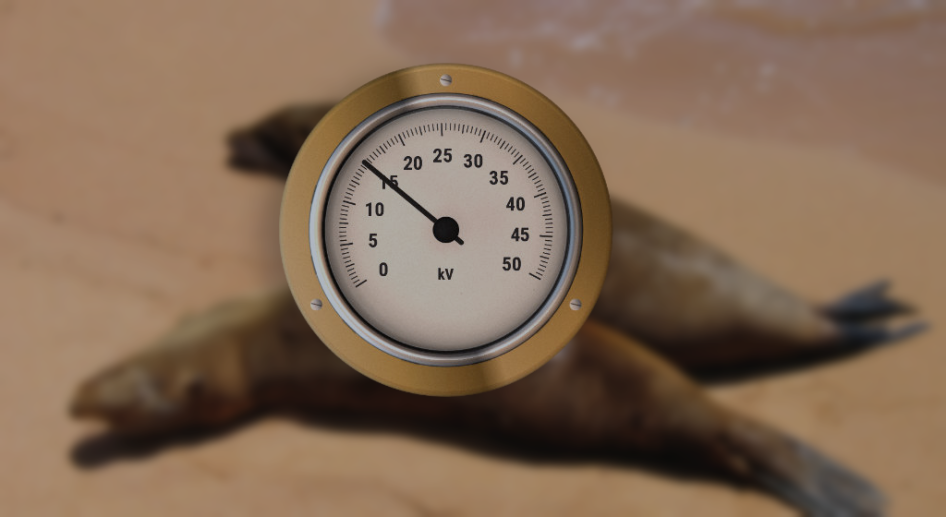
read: value=15 unit=kV
